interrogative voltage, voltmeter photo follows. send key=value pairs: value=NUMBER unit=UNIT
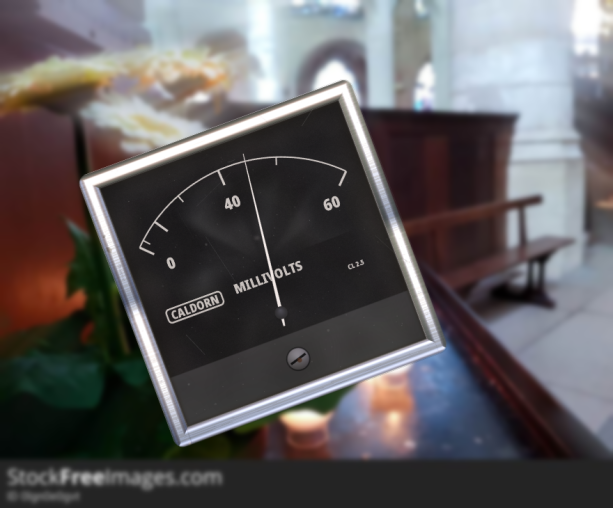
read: value=45 unit=mV
